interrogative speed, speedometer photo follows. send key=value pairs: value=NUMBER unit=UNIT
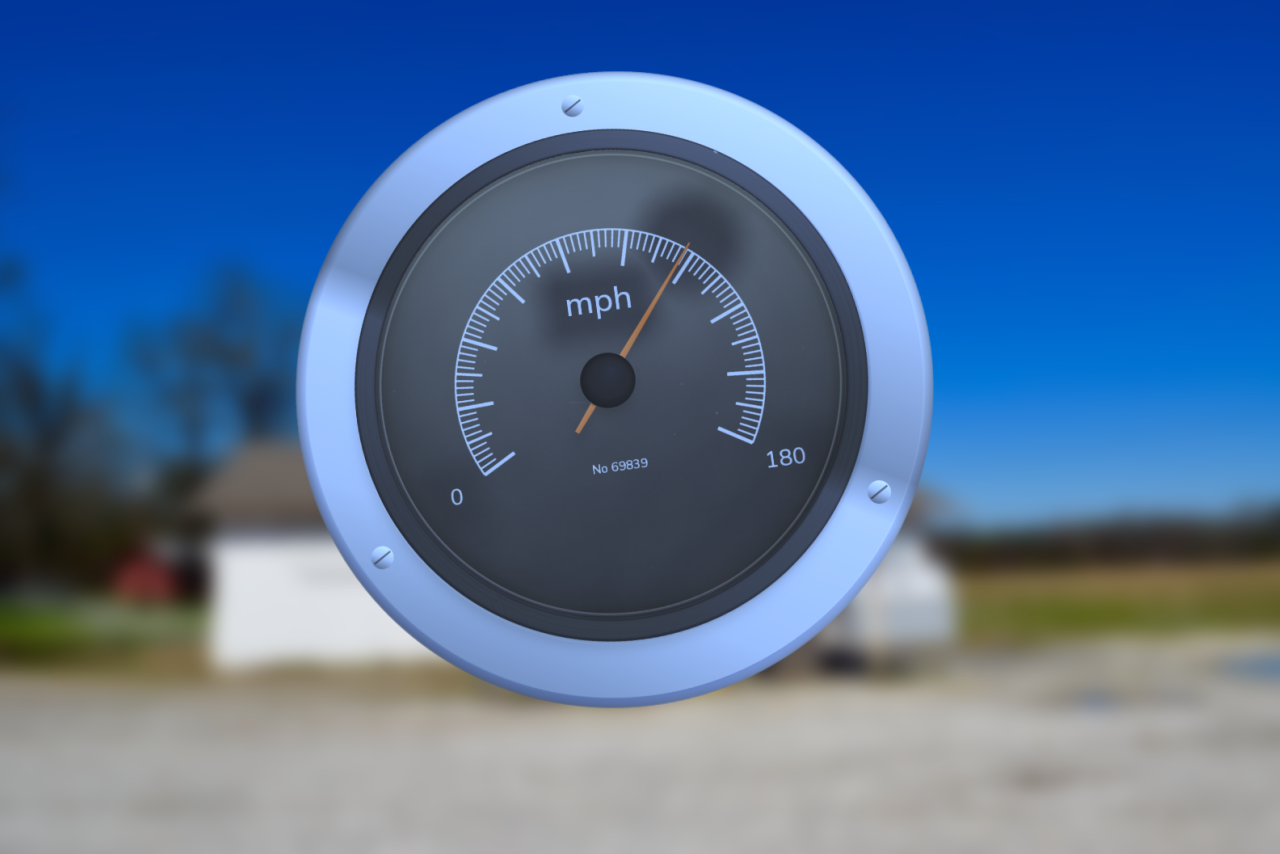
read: value=118 unit=mph
